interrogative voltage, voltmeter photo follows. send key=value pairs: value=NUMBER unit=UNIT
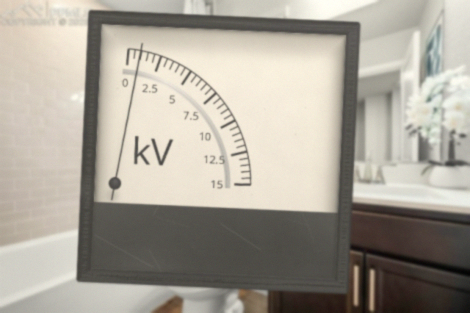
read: value=1 unit=kV
